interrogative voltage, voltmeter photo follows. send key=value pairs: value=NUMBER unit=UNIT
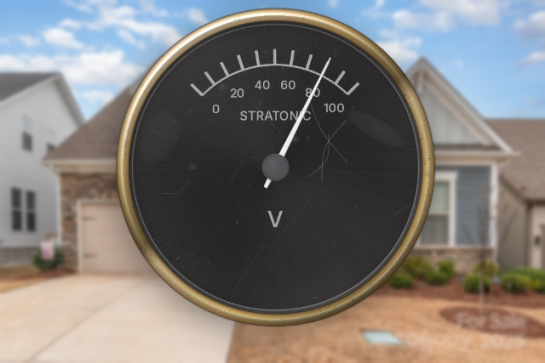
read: value=80 unit=V
